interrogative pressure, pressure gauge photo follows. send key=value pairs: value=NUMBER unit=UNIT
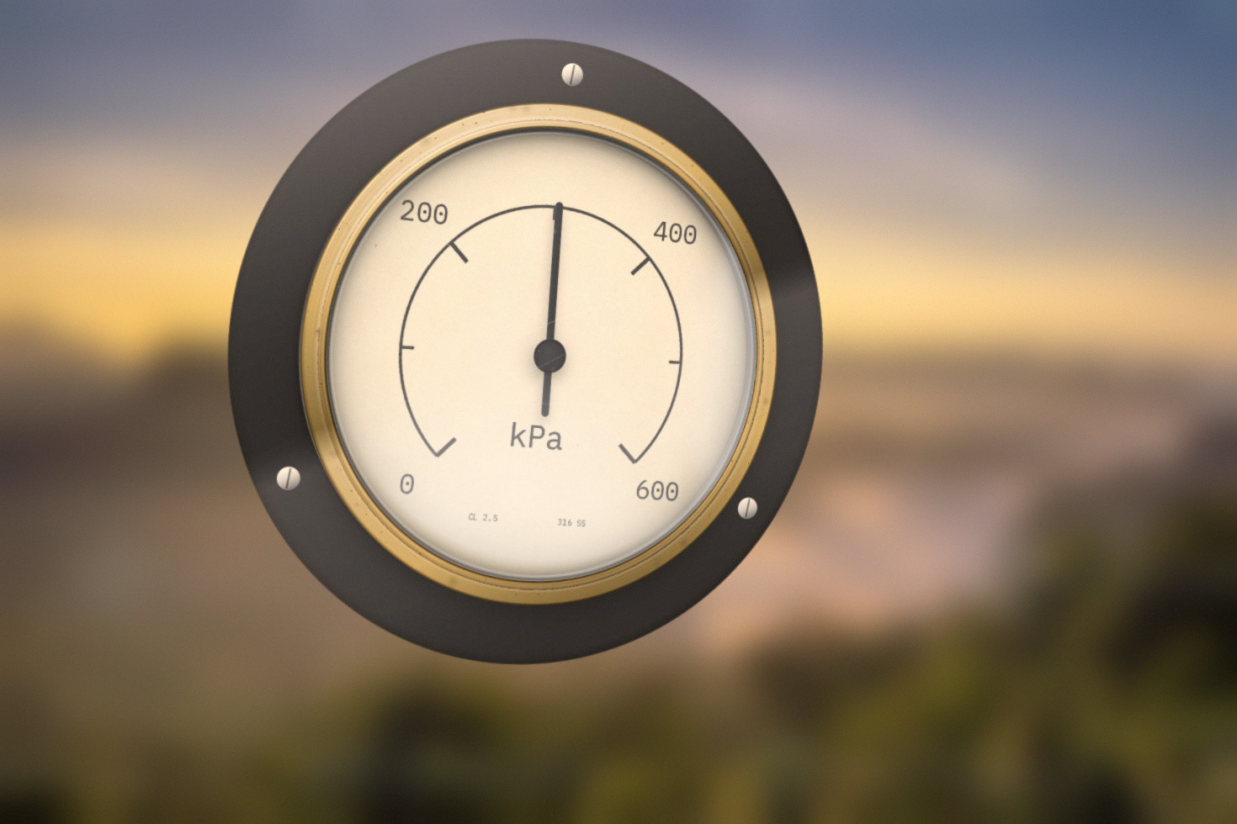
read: value=300 unit=kPa
